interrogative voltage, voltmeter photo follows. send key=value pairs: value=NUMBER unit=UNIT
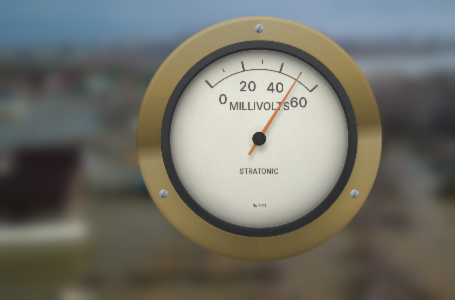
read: value=50 unit=mV
